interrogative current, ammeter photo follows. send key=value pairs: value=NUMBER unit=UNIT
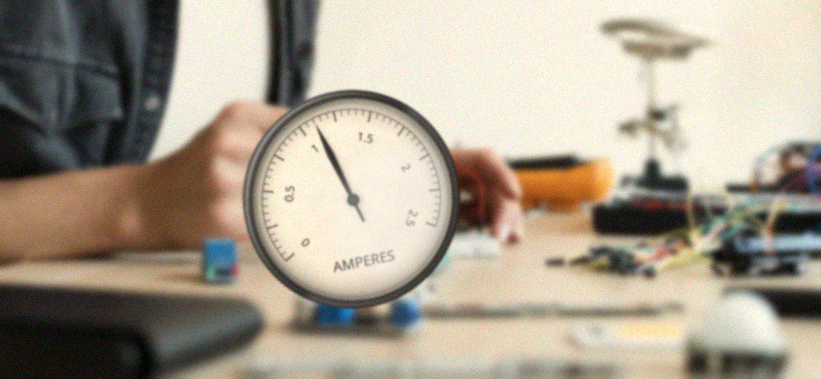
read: value=1.1 unit=A
